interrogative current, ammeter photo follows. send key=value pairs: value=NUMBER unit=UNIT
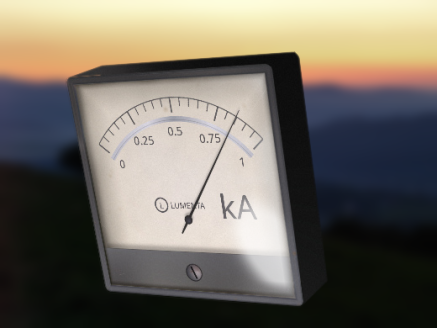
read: value=0.85 unit=kA
